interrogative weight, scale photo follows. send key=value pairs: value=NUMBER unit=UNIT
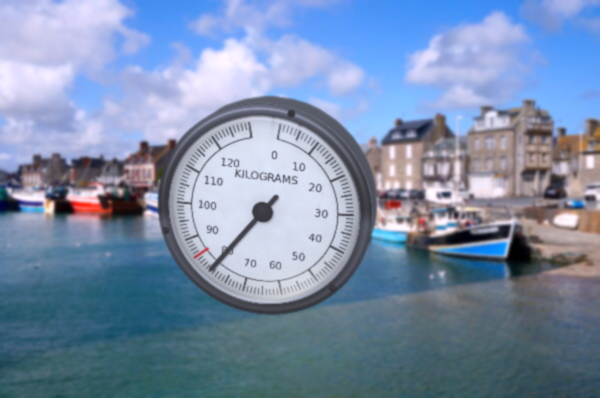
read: value=80 unit=kg
